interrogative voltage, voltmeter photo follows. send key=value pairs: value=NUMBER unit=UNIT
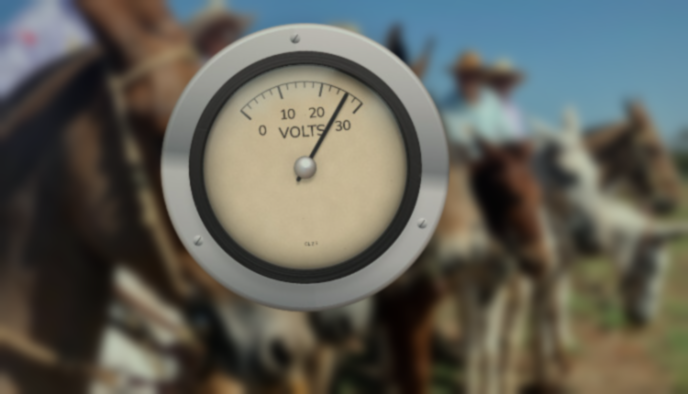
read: value=26 unit=V
